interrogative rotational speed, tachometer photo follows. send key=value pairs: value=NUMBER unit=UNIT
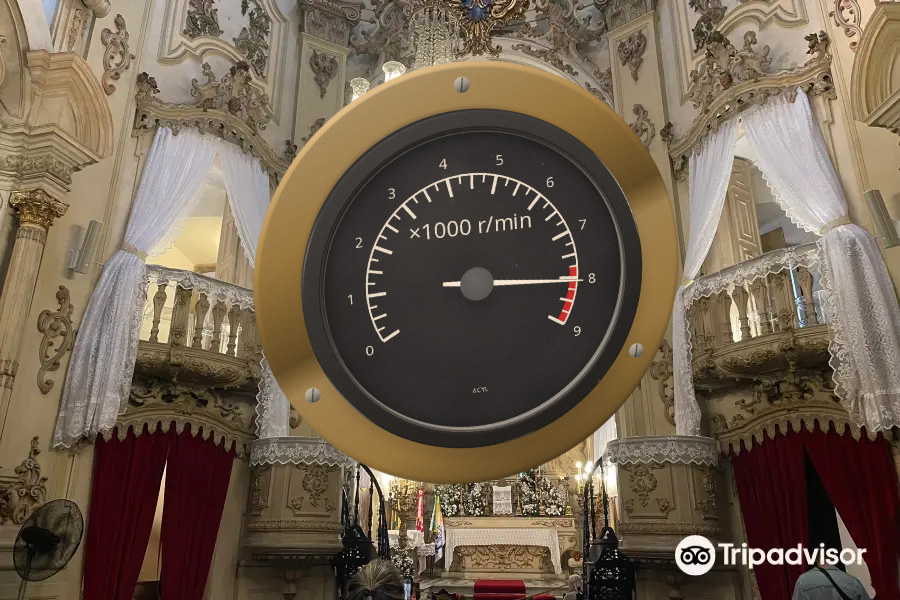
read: value=8000 unit=rpm
